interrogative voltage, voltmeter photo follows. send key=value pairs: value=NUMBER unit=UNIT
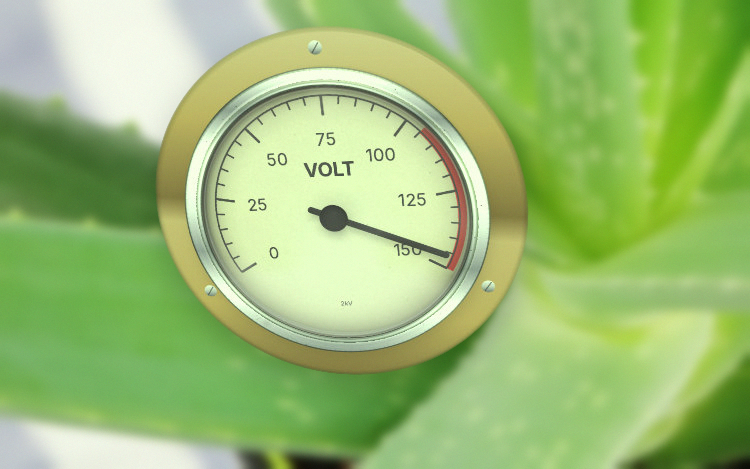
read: value=145 unit=V
